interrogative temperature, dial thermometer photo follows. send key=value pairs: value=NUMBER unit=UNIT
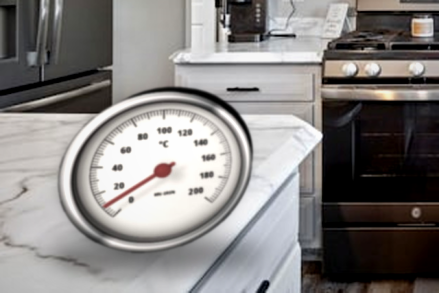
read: value=10 unit=°C
